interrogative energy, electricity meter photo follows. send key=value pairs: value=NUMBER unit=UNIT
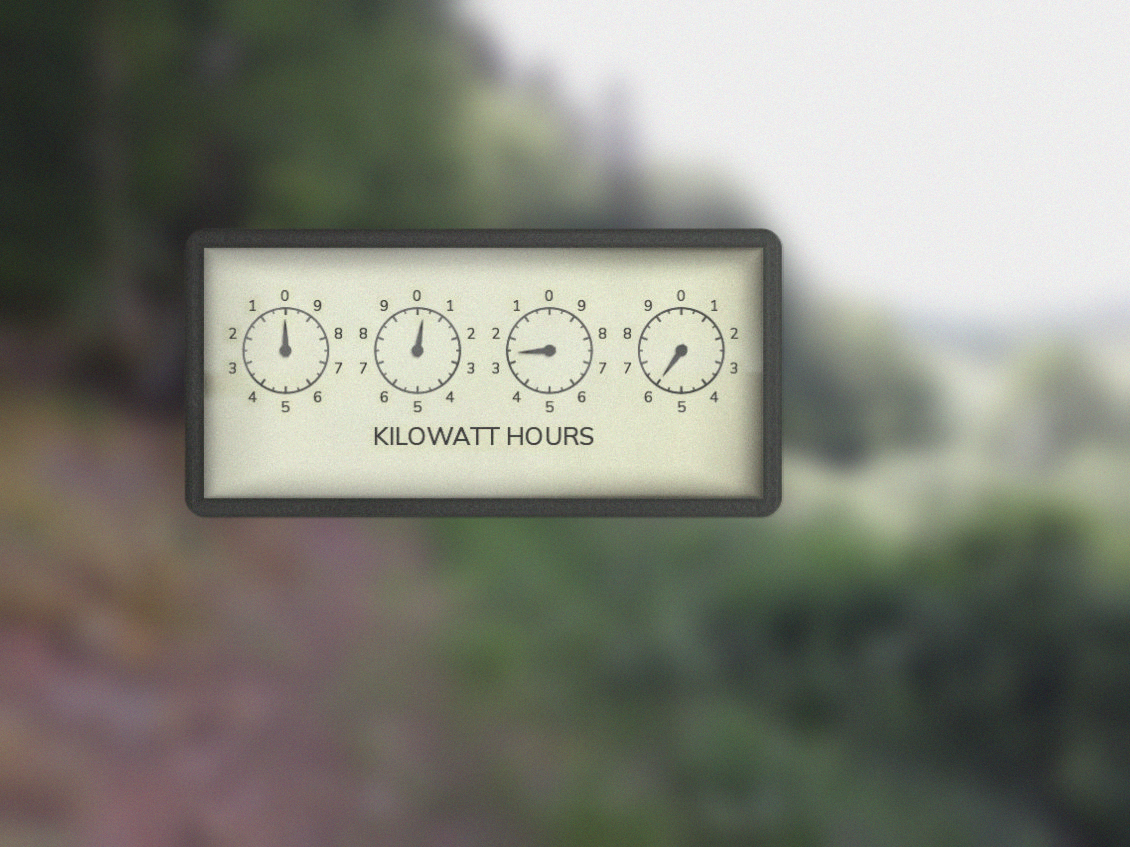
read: value=26 unit=kWh
